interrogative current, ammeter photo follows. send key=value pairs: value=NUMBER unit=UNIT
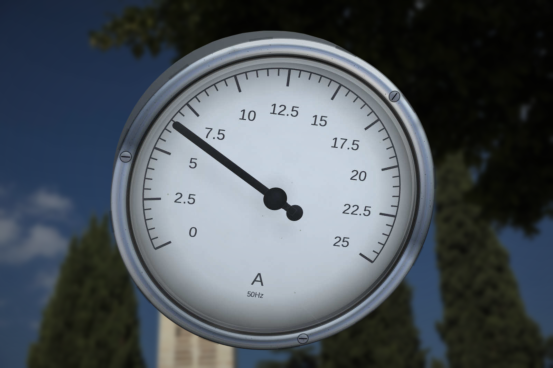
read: value=6.5 unit=A
